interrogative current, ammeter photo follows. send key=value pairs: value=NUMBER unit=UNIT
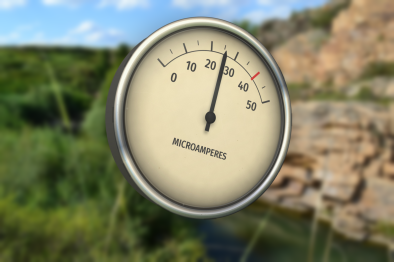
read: value=25 unit=µA
